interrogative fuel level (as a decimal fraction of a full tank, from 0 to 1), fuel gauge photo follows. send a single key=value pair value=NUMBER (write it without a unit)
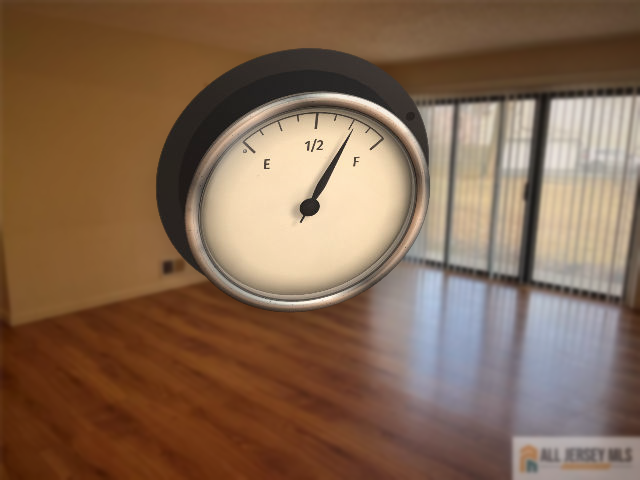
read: value=0.75
